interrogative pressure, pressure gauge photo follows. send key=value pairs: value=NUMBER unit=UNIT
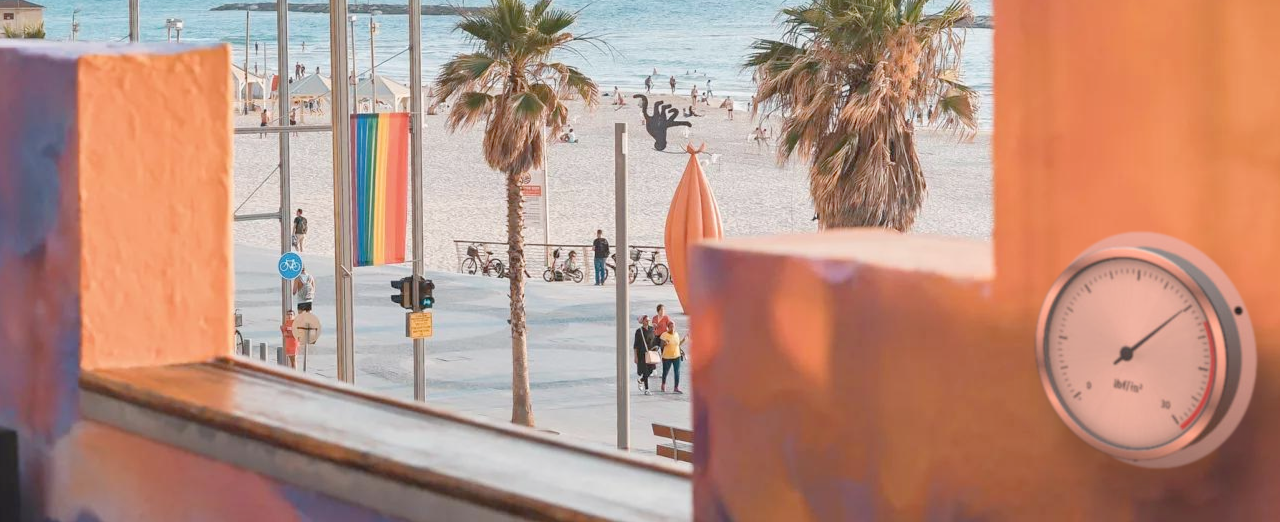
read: value=20 unit=psi
